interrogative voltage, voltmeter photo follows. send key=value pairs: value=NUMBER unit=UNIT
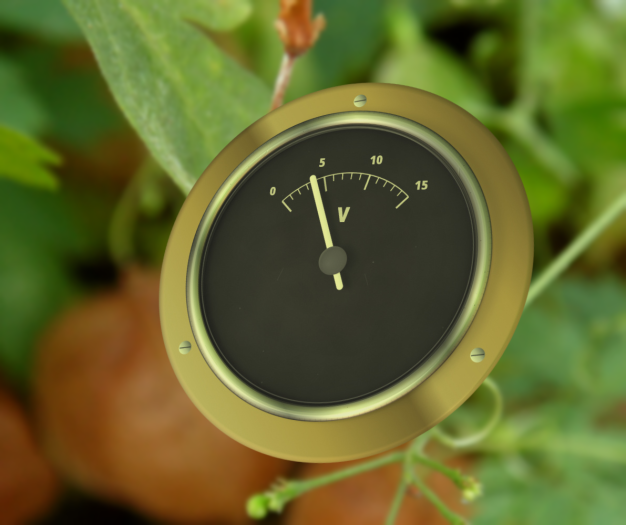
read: value=4 unit=V
